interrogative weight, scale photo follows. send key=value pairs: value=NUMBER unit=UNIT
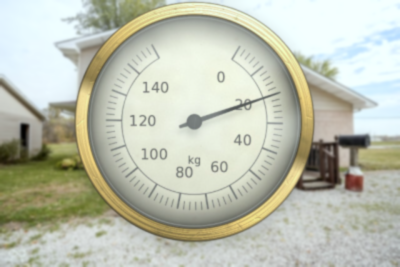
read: value=20 unit=kg
